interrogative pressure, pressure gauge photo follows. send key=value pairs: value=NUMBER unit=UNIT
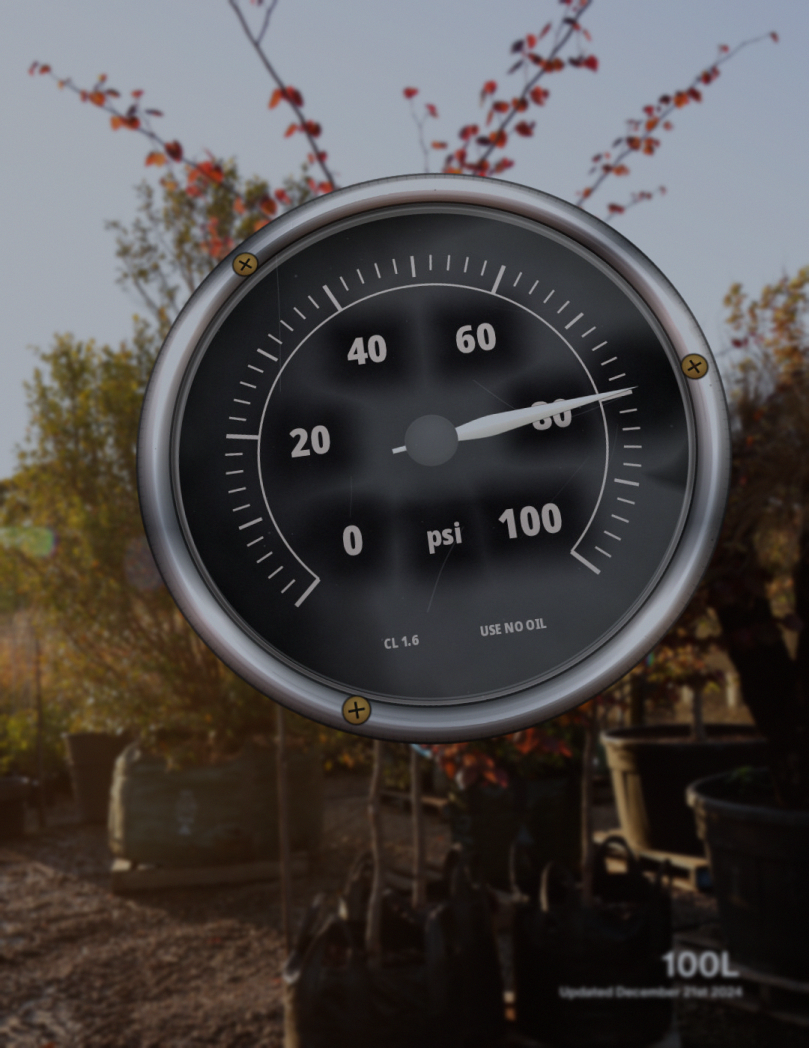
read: value=80 unit=psi
